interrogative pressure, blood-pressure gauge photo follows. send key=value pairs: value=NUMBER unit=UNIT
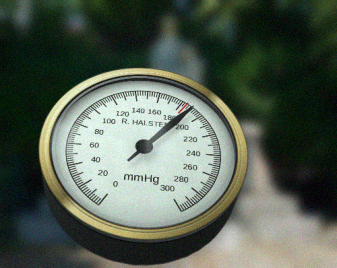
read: value=190 unit=mmHg
